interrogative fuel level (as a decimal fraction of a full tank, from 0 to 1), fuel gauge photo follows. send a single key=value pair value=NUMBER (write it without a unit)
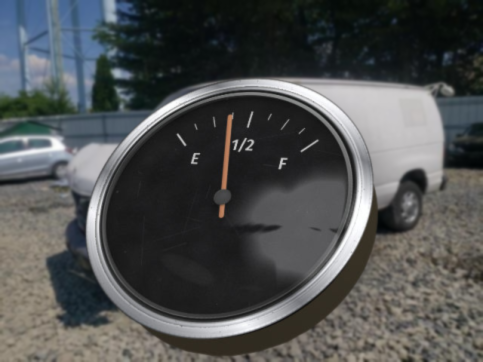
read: value=0.375
